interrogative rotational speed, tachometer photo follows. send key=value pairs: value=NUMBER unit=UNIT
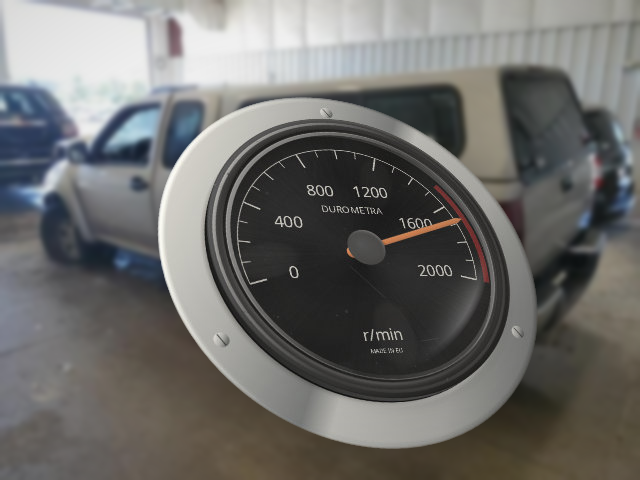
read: value=1700 unit=rpm
